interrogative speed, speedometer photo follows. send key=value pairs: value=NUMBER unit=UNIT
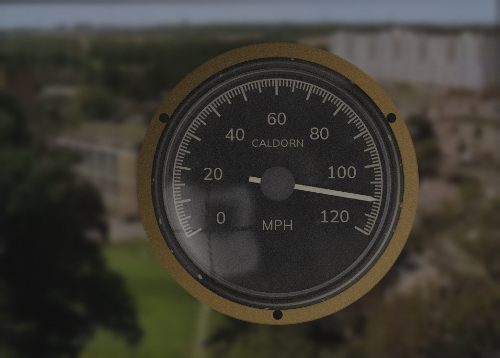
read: value=110 unit=mph
